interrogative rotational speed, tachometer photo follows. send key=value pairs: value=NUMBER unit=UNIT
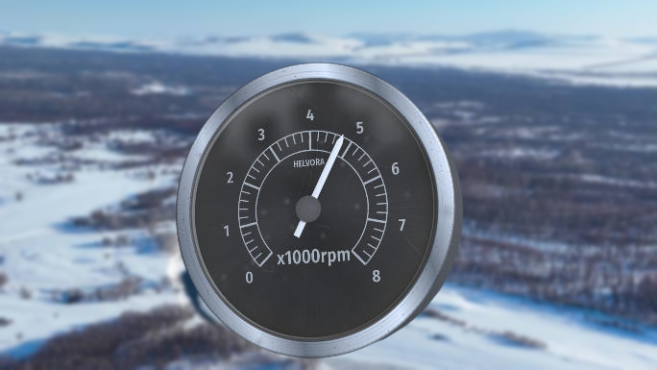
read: value=4800 unit=rpm
